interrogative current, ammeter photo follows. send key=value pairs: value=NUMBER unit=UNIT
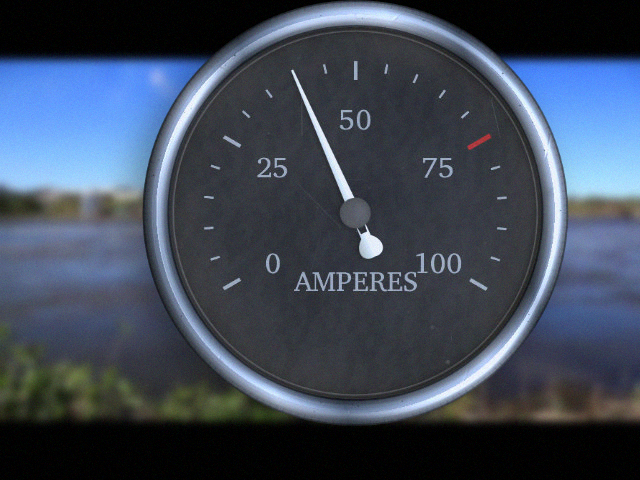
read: value=40 unit=A
